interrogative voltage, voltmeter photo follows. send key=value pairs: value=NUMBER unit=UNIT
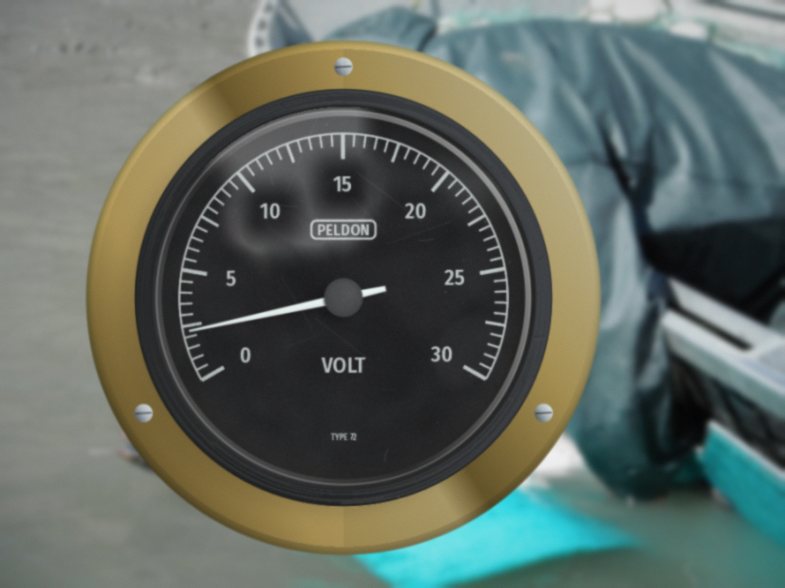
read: value=2.25 unit=V
